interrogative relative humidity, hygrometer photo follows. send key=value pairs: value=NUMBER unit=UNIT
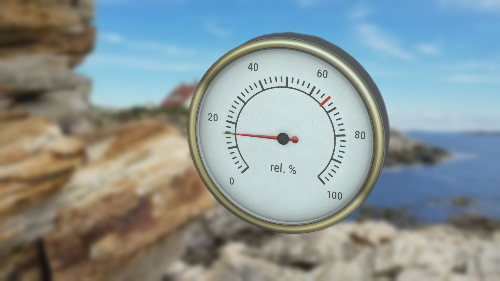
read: value=16 unit=%
